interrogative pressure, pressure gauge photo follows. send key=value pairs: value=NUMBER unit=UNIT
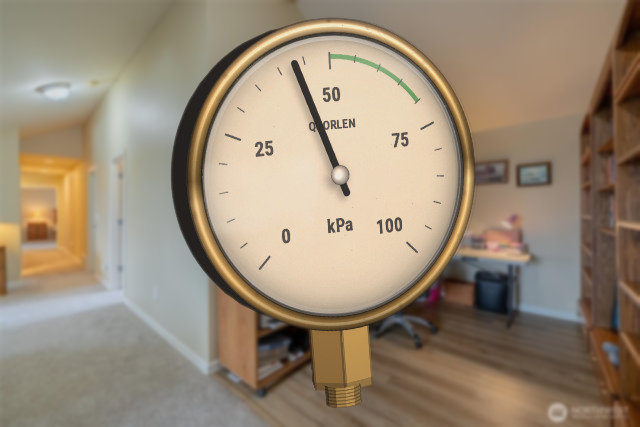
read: value=42.5 unit=kPa
